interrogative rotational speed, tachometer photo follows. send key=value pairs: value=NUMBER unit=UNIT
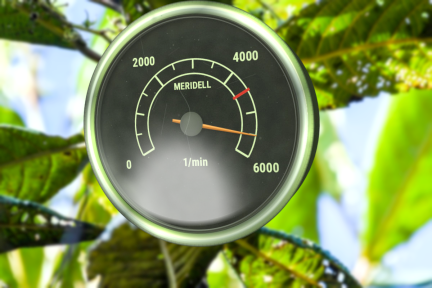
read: value=5500 unit=rpm
